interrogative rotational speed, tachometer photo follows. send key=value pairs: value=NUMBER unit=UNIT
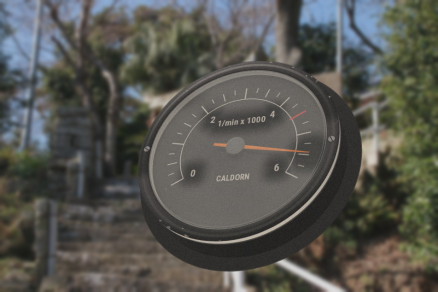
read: value=5500 unit=rpm
